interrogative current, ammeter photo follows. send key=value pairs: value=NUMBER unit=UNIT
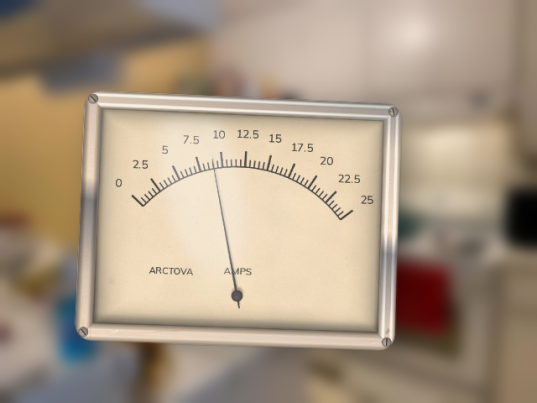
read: value=9 unit=A
